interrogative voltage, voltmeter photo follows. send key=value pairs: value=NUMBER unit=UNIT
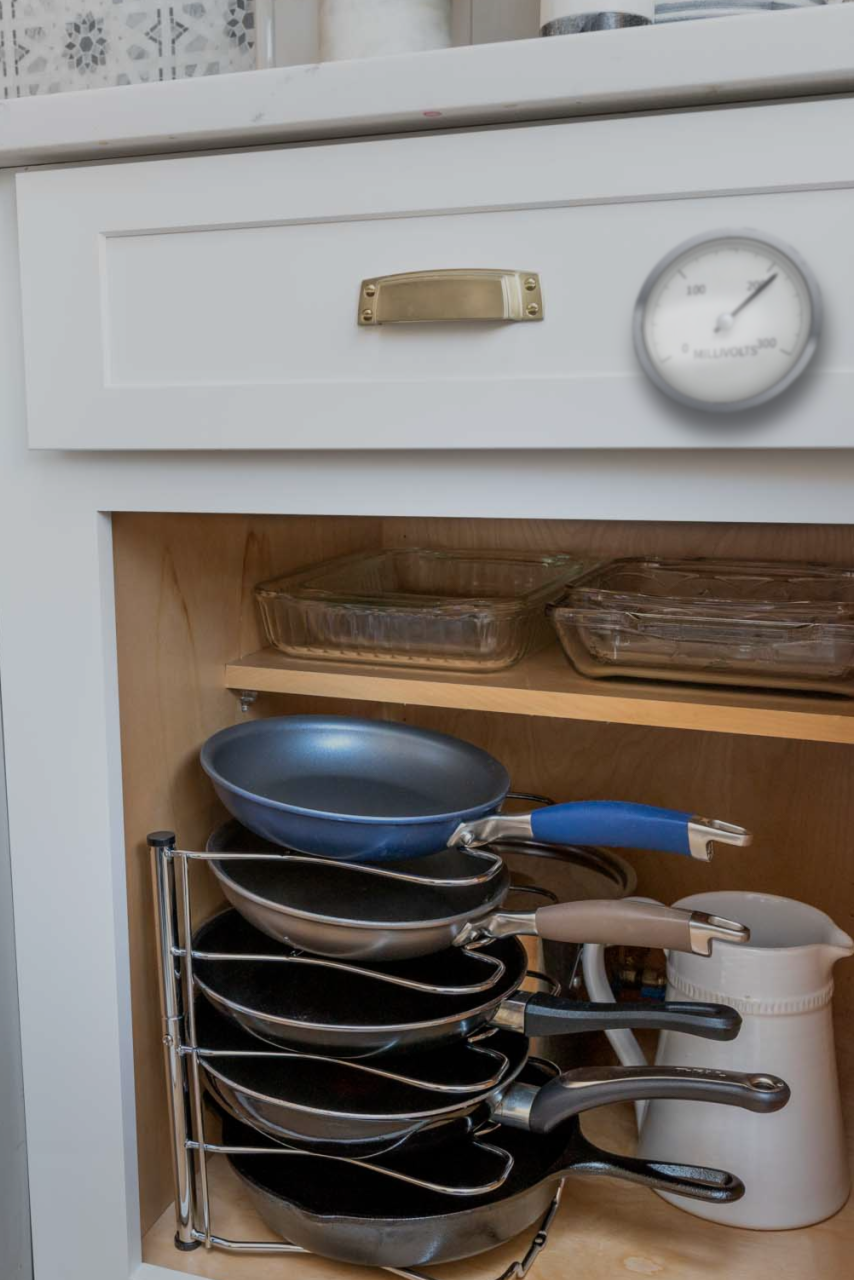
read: value=210 unit=mV
